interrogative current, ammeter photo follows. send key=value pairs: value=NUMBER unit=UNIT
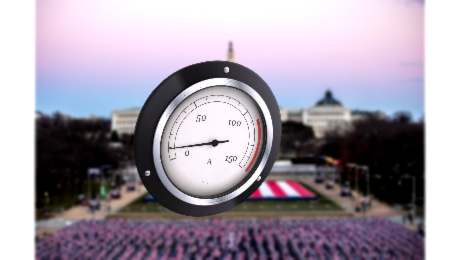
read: value=10 unit=A
